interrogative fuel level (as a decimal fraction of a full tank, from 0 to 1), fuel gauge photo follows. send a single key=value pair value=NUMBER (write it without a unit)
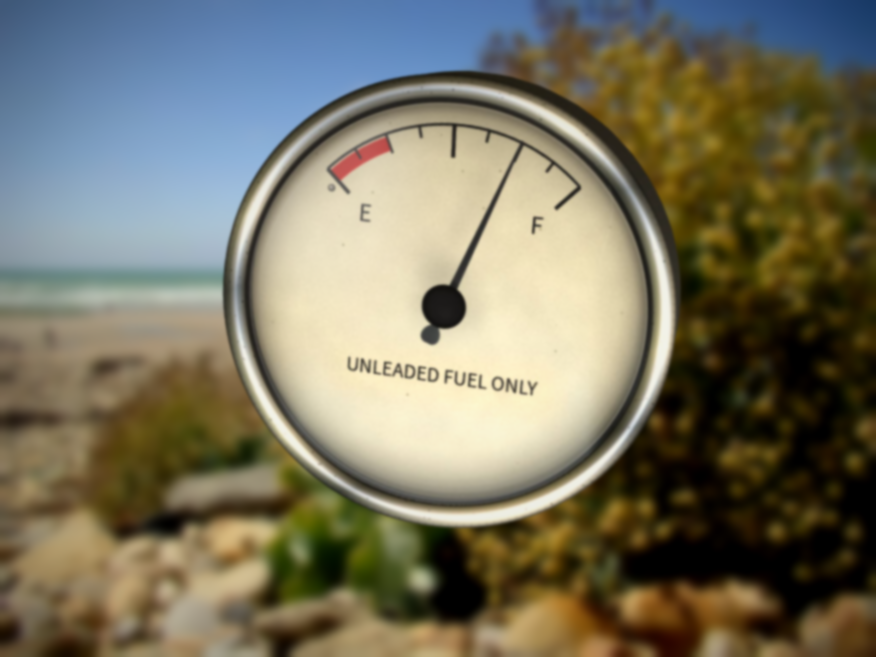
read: value=0.75
